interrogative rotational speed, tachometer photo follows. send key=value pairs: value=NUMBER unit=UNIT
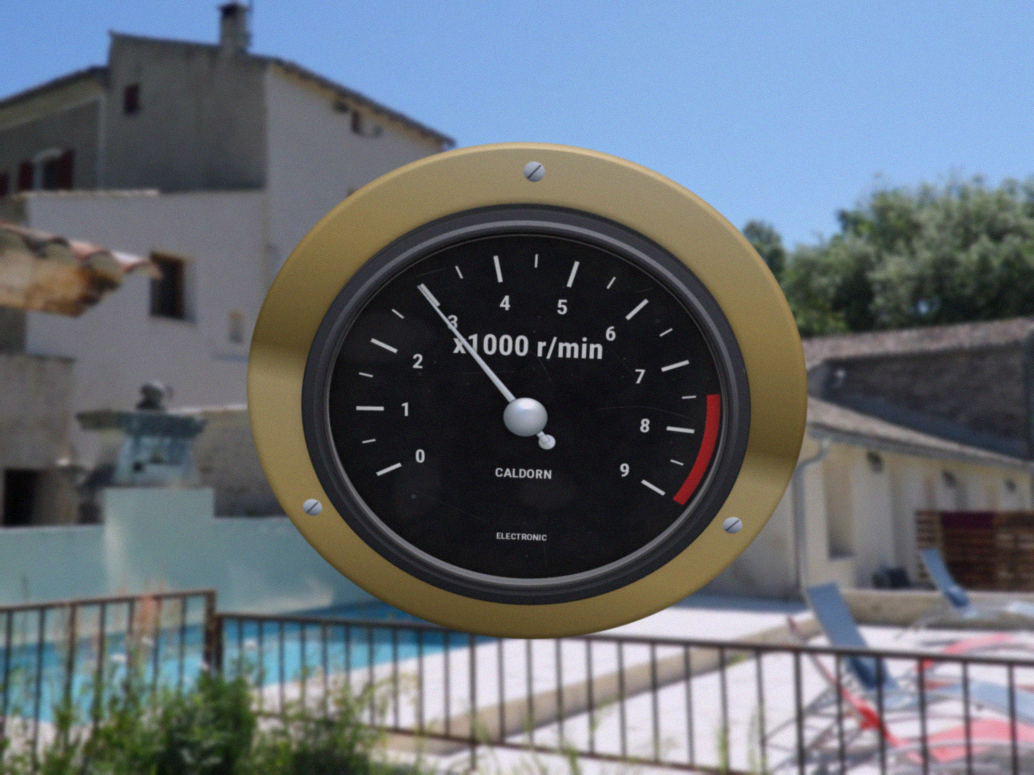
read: value=3000 unit=rpm
